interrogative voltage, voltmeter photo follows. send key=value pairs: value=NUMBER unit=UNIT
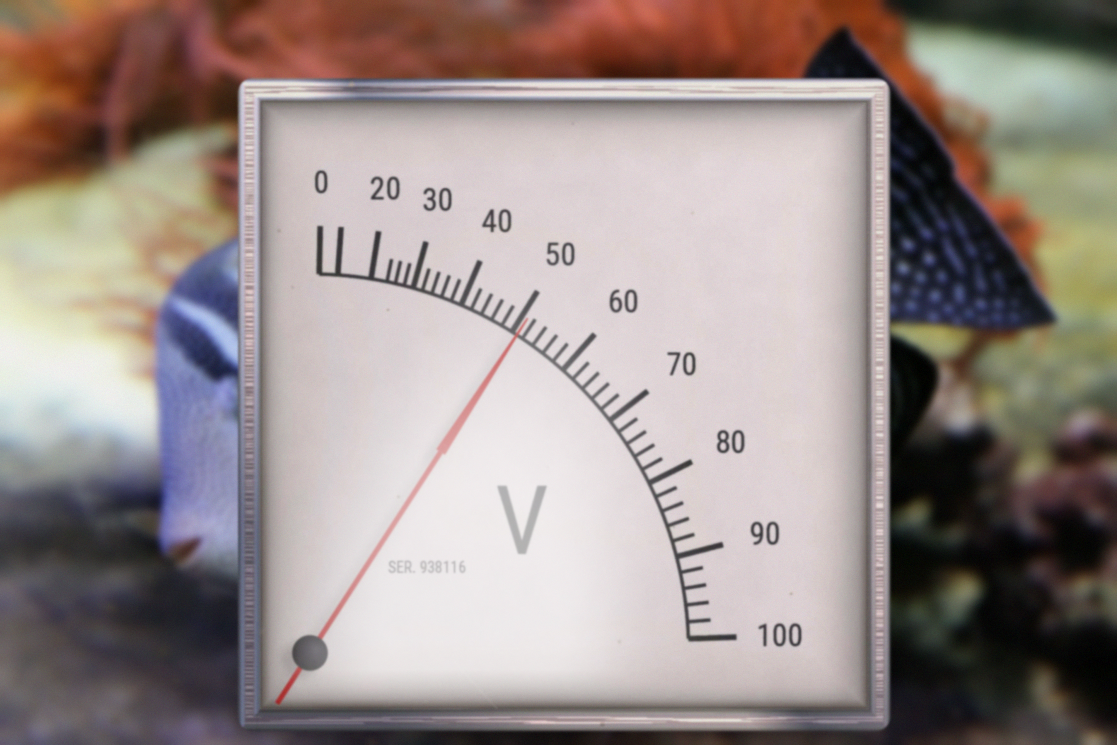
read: value=51 unit=V
